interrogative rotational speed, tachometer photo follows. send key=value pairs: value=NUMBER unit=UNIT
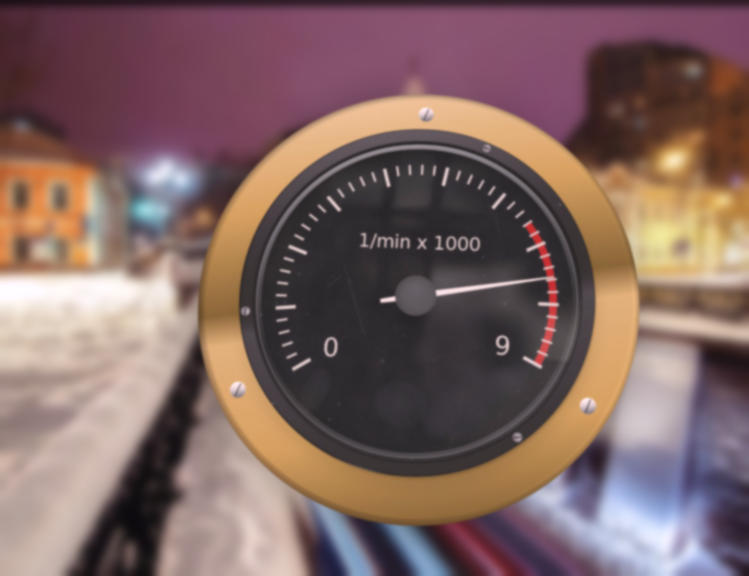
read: value=7600 unit=rpm
